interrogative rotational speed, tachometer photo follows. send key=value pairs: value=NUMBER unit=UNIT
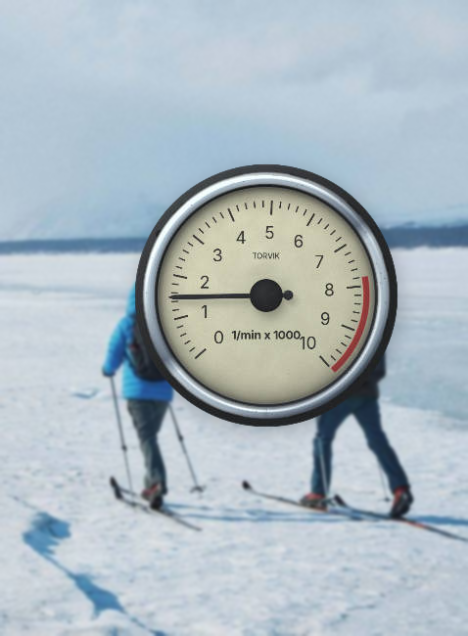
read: value=1500 unit=rpm
